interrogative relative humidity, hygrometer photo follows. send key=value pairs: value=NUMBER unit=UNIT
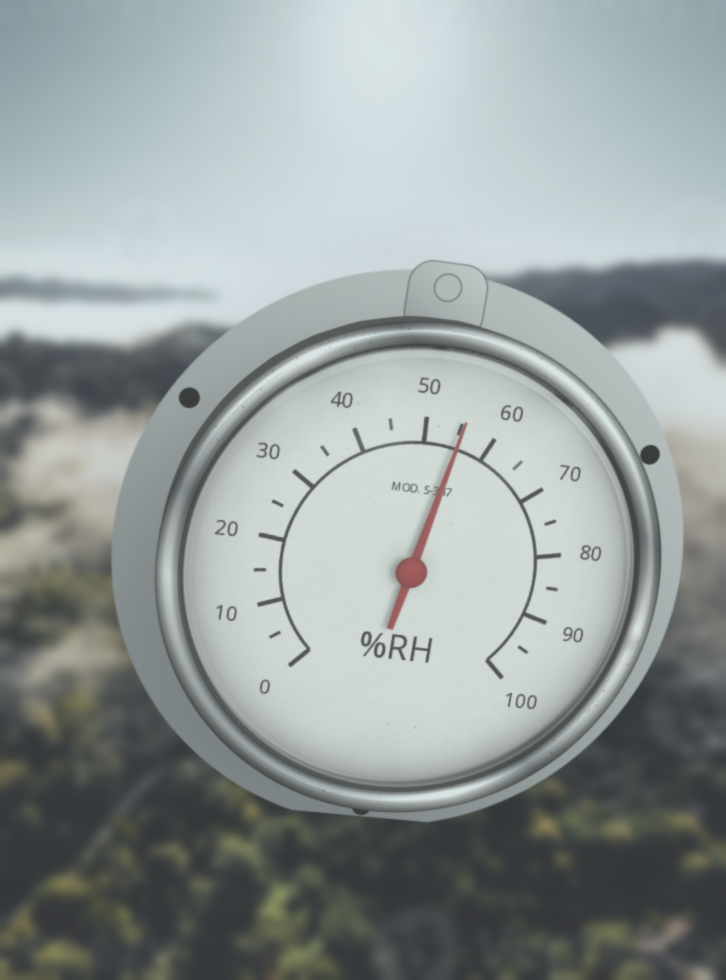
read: value=55 unit=%
